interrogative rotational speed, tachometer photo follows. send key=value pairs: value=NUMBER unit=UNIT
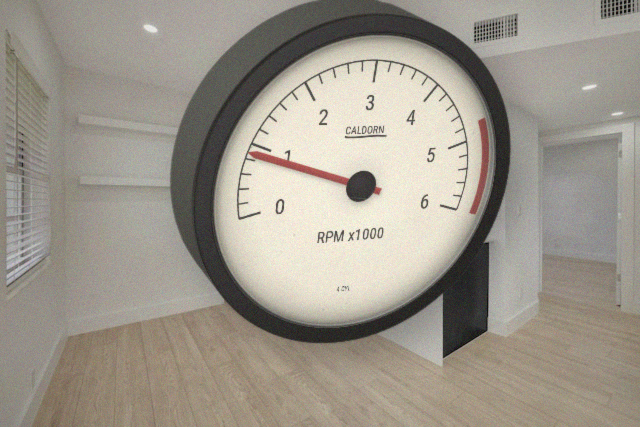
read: value=900 unit=rpm
